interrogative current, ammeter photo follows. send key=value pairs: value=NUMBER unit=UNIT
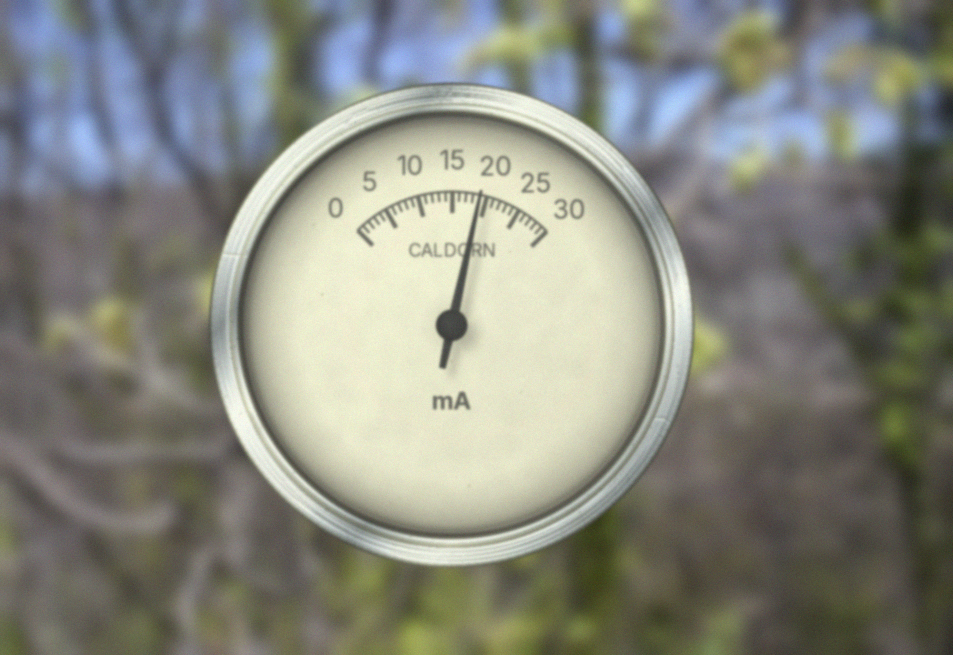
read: value=19 unit=mA
